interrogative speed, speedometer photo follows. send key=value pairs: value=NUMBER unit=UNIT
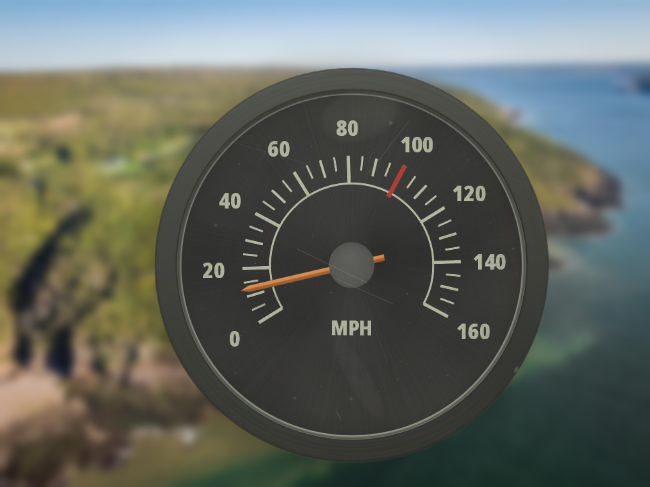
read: value=12.5 unit=mph
